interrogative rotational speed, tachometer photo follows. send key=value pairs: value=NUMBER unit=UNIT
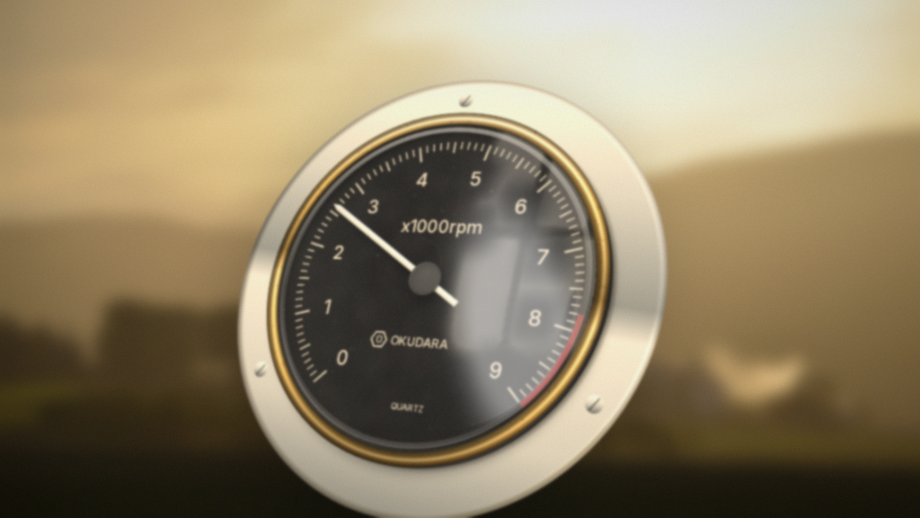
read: value=2600 unit=rpm
